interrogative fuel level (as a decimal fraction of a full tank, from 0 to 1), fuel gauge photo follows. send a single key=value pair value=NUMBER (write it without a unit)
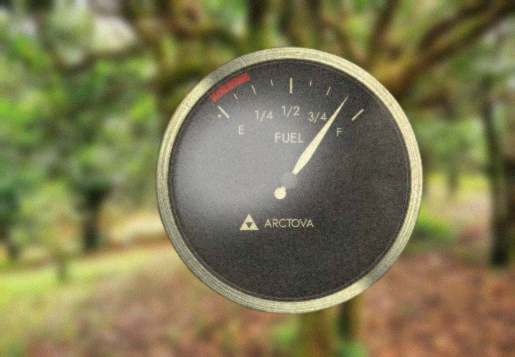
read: value=0.875
